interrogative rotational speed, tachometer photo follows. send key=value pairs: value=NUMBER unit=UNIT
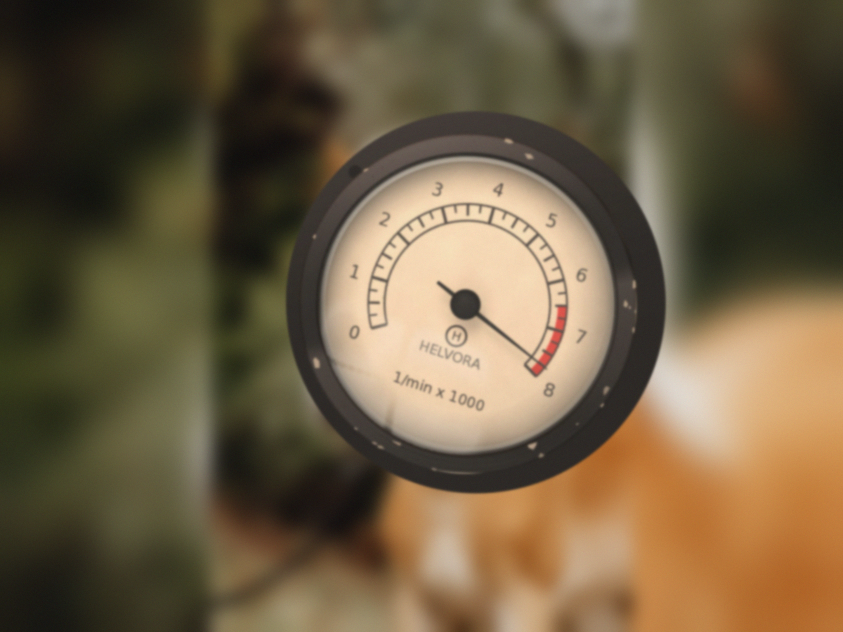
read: value=7750 unit=rpm
